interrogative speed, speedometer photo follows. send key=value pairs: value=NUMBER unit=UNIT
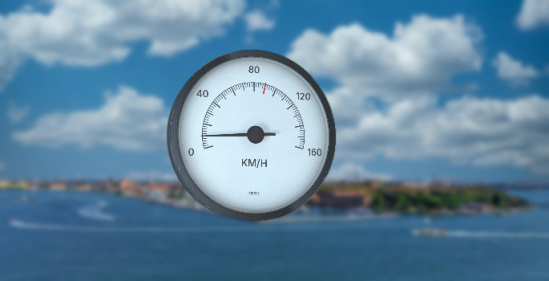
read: value=10 unit=km/h
